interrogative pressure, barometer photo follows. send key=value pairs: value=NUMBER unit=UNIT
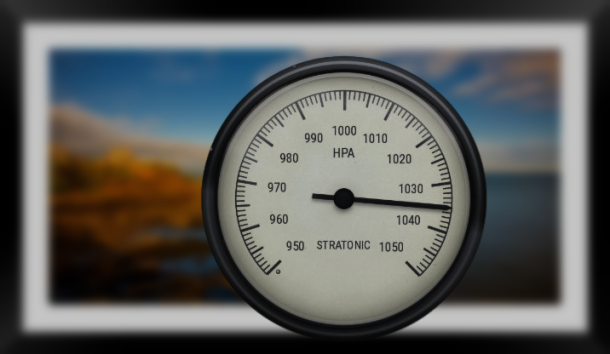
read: value=1035 unit=hPa
